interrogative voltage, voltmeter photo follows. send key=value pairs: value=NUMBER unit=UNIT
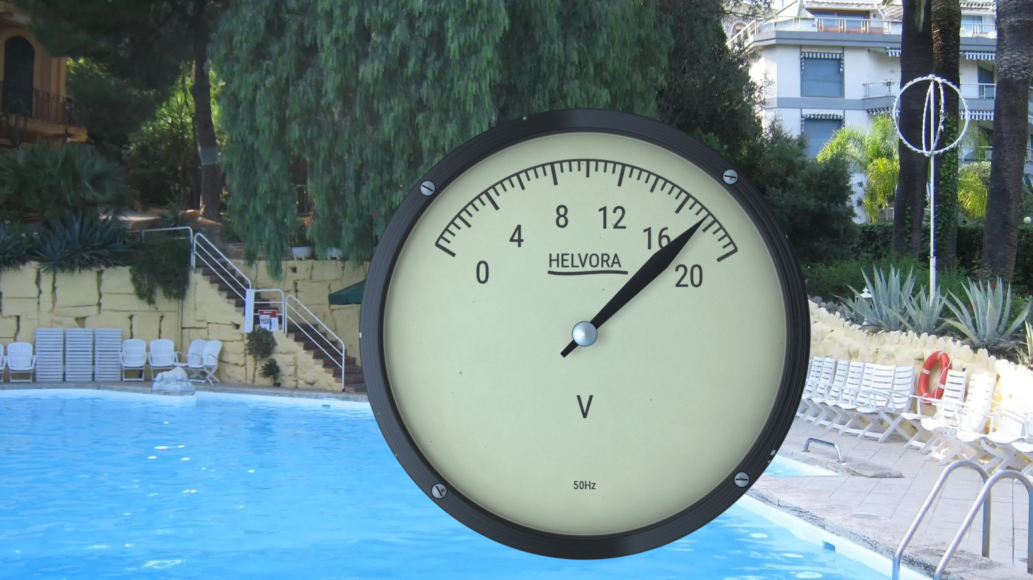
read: value=17.5 unit=V
